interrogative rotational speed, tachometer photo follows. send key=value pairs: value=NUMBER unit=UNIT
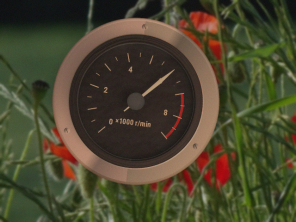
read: value=6000 unit=rpm
